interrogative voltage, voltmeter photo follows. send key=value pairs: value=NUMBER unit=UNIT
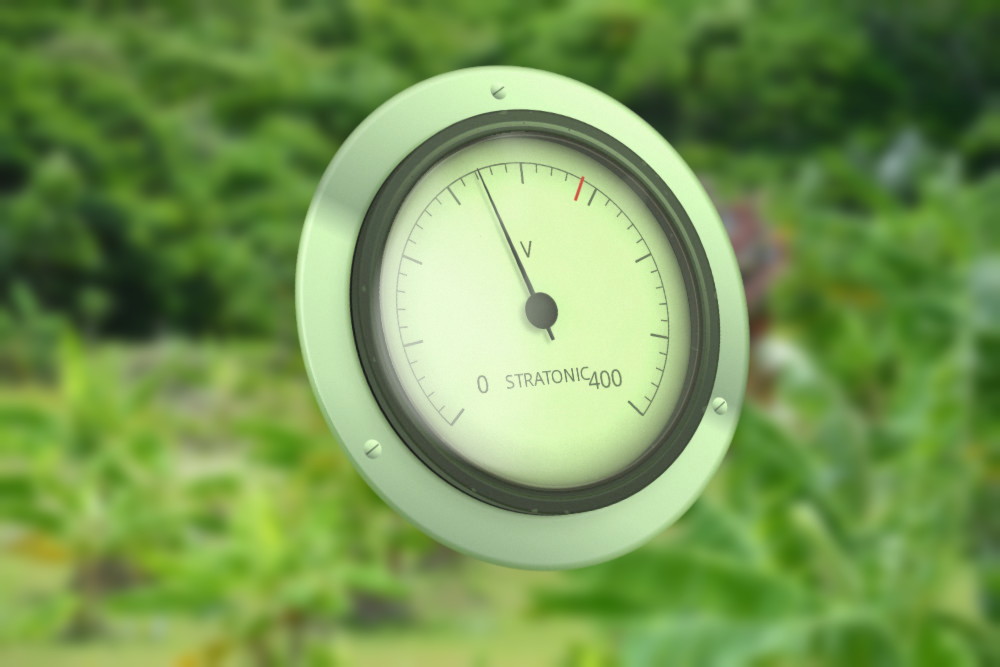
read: value=170 unit=V
